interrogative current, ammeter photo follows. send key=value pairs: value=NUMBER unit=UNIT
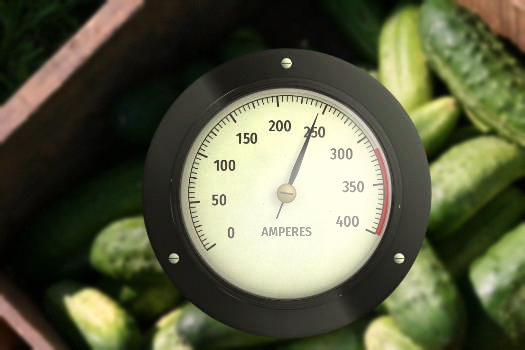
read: value=245 unit=A
